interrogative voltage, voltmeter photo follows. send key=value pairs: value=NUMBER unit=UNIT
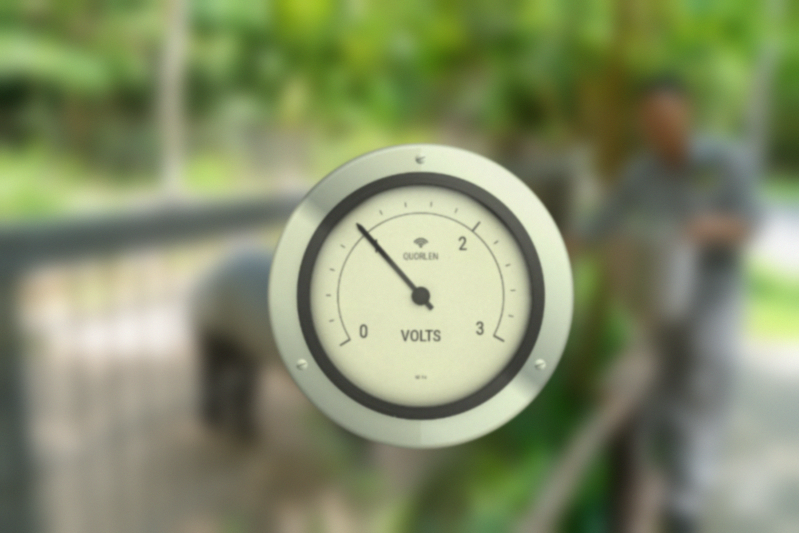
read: value=1 unit=V
